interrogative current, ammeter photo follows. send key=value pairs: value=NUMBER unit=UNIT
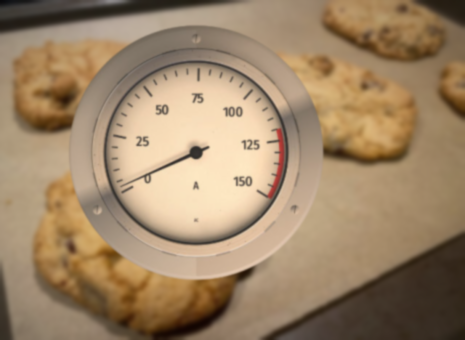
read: value=2.5 unit=A
